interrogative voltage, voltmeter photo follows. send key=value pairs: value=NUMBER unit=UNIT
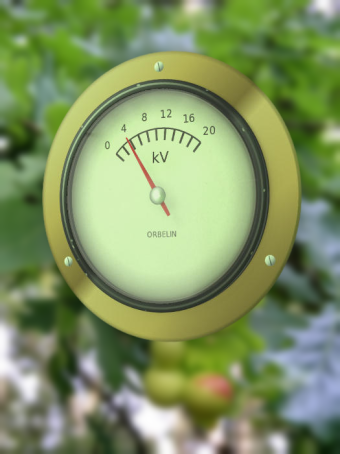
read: value=4 unit=kV
